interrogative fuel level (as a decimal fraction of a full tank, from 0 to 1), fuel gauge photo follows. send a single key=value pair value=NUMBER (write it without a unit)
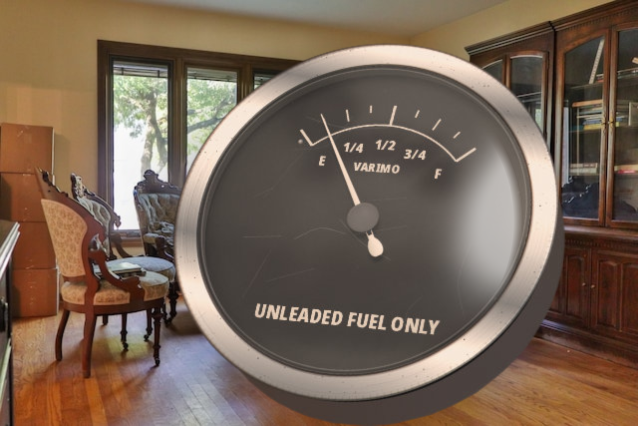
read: value=0.125
